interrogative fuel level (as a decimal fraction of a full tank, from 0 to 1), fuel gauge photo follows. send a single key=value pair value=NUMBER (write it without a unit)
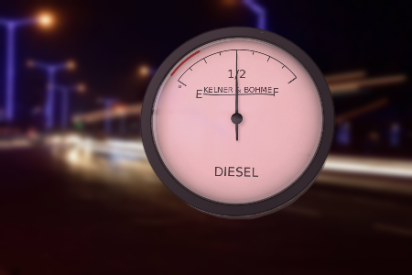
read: value=0.5
